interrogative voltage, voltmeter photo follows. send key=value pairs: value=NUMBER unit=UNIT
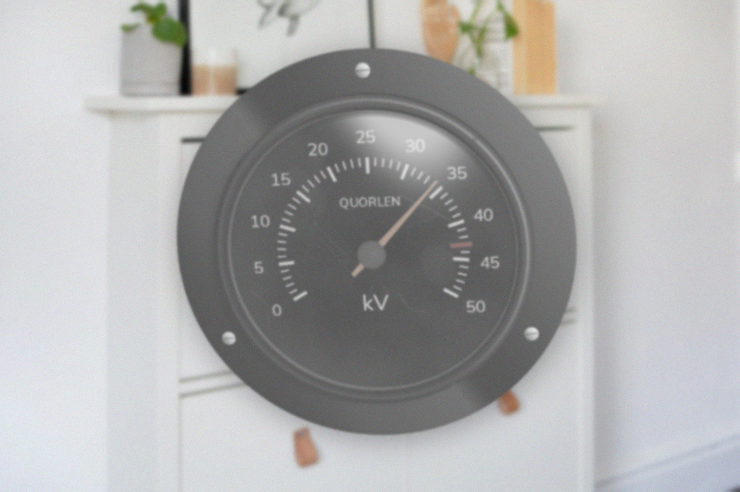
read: value=34 unit=kV
